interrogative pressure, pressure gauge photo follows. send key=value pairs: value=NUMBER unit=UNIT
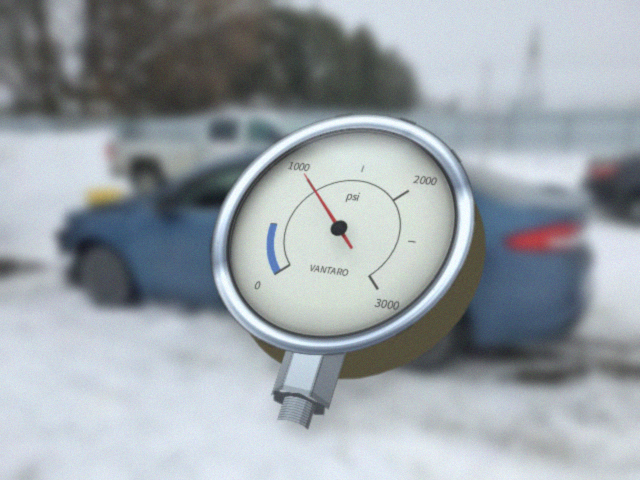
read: value=1000 unit=psi
